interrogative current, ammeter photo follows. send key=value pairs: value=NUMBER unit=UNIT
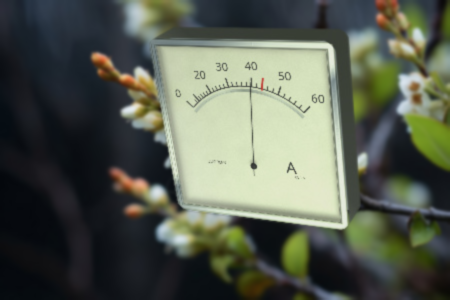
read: value=40 unit=A
